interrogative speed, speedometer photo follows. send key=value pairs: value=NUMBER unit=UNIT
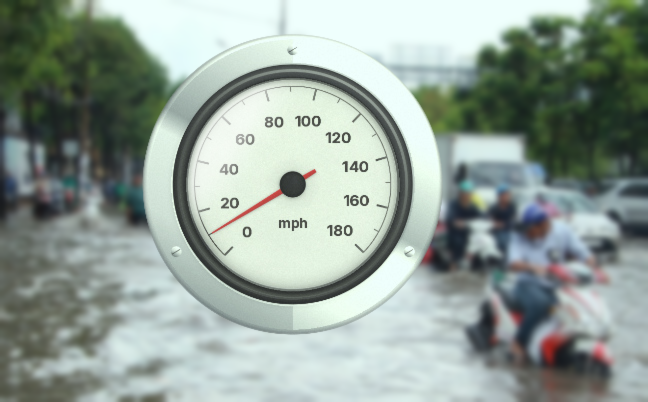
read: value=10 unit=mph
